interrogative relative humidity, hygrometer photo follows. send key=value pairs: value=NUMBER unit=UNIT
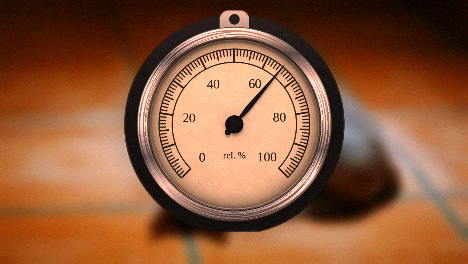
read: value=65 unit=%
